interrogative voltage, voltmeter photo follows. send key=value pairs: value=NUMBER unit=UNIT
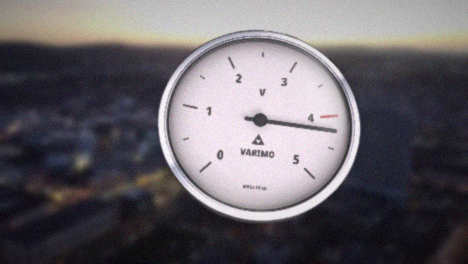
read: value=4.25 unit=V
